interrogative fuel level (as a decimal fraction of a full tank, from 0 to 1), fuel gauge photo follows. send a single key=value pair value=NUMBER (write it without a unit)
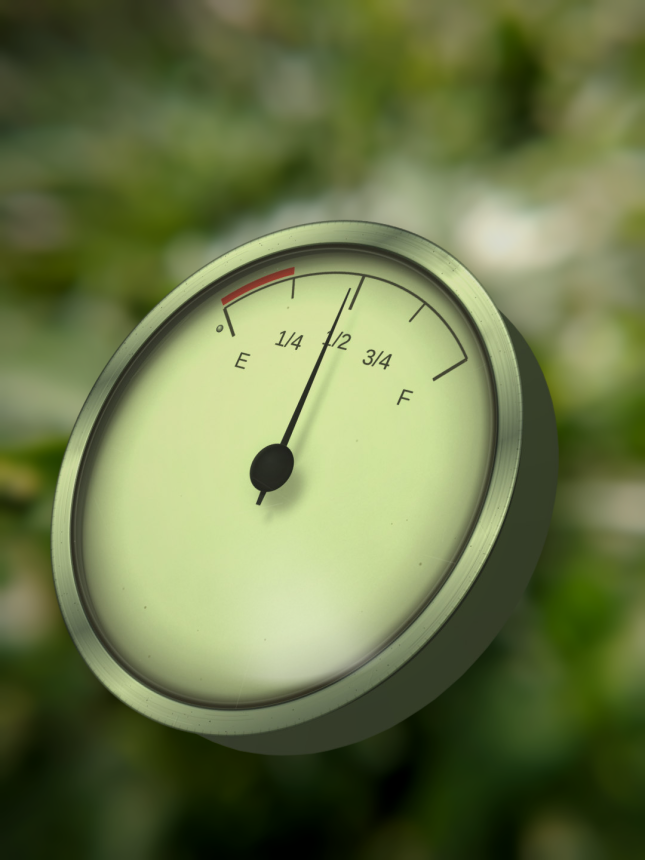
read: value=0.5
